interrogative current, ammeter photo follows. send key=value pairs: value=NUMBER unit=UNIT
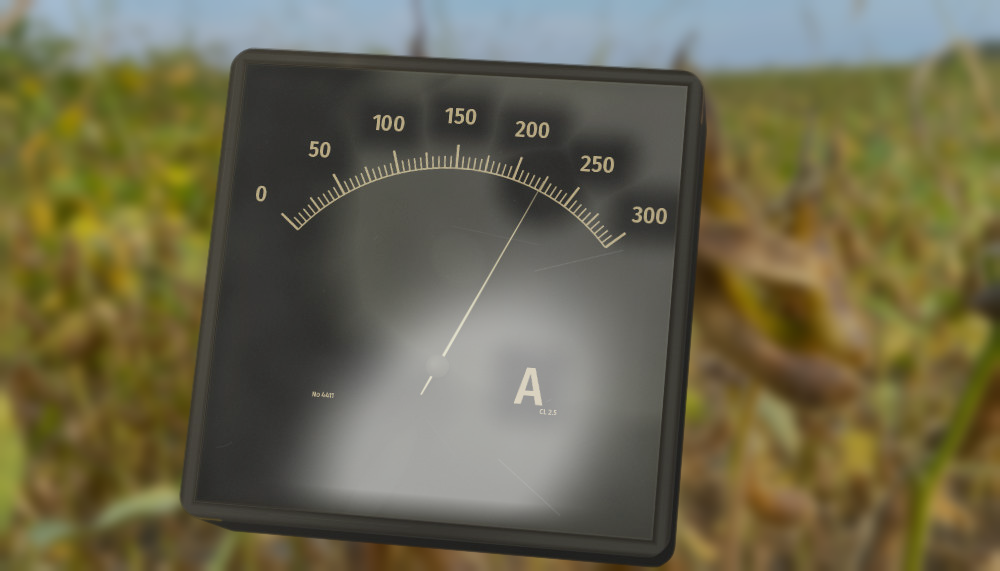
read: value=225 unit=A
